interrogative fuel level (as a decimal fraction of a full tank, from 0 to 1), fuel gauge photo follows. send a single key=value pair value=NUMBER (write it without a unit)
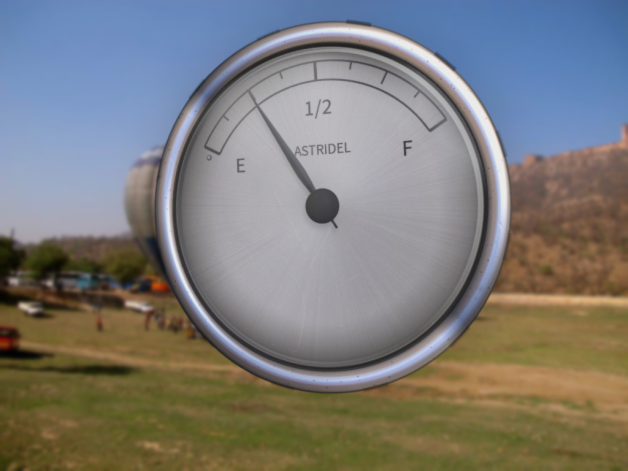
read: value=0.25
